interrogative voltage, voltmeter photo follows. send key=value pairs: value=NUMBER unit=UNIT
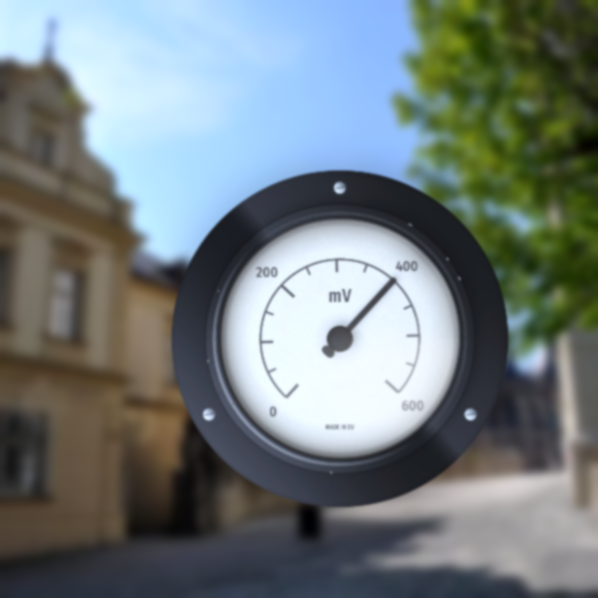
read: value=400 unit=mV
